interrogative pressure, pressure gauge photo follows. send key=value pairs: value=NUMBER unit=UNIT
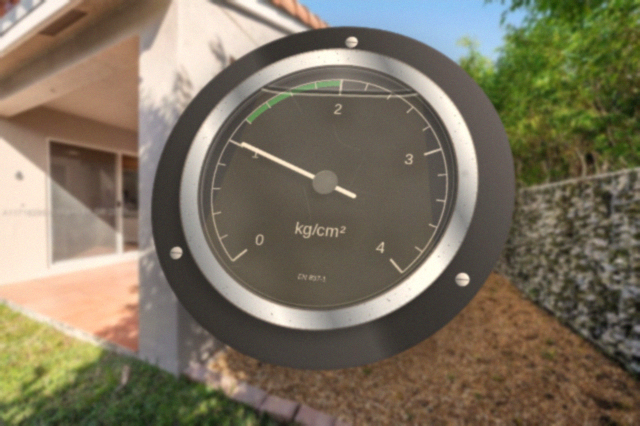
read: value=1 unit=kg/cm²
